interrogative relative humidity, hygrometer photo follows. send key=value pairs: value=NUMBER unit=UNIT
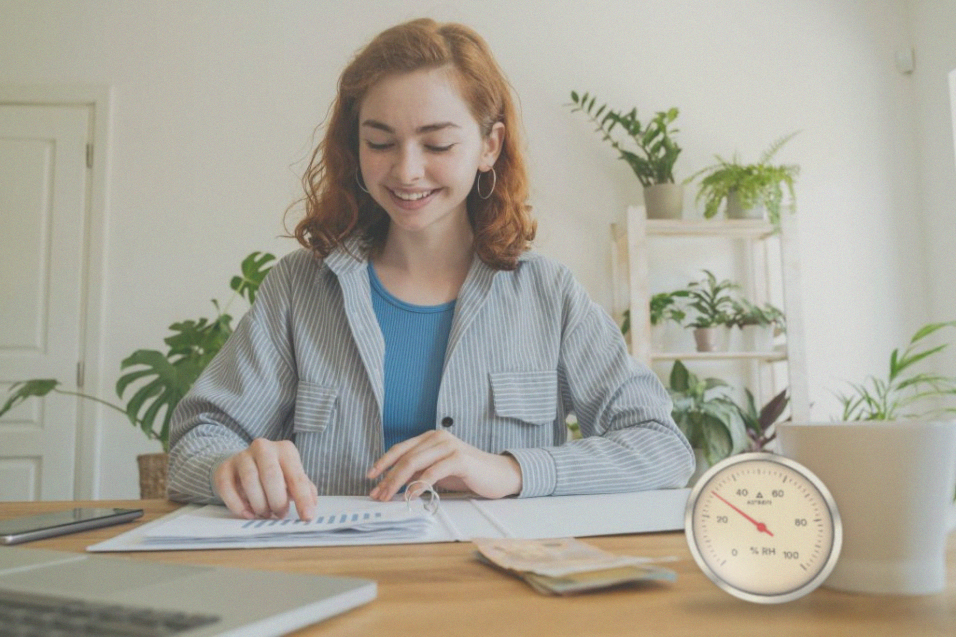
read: value=30 unit=%
